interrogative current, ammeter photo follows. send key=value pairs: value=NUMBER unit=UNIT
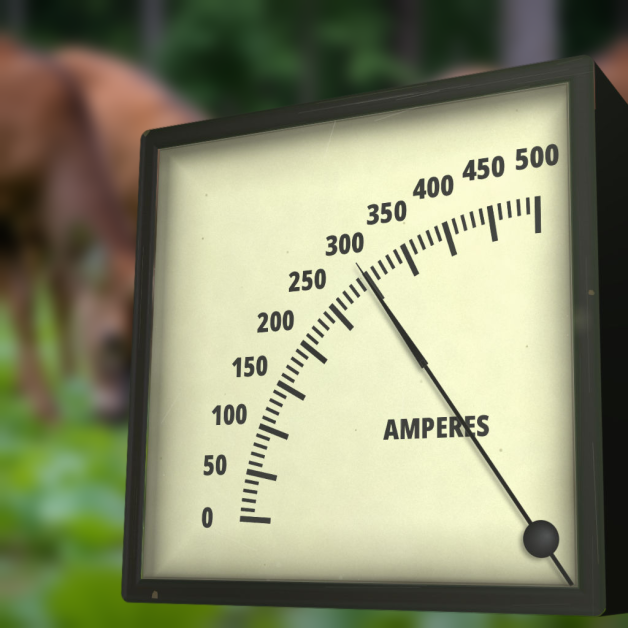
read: value=300 unit=A
